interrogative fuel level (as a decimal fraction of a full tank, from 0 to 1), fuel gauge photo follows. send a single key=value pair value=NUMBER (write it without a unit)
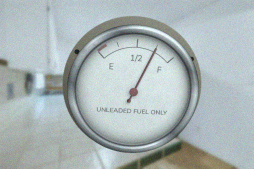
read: value=0.75
